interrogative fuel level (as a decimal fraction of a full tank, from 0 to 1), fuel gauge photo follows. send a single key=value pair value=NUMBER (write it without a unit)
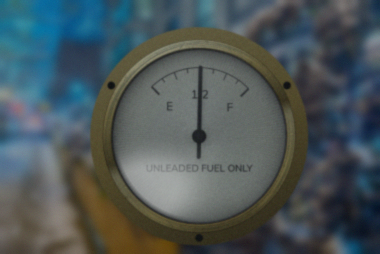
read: value=0.5
